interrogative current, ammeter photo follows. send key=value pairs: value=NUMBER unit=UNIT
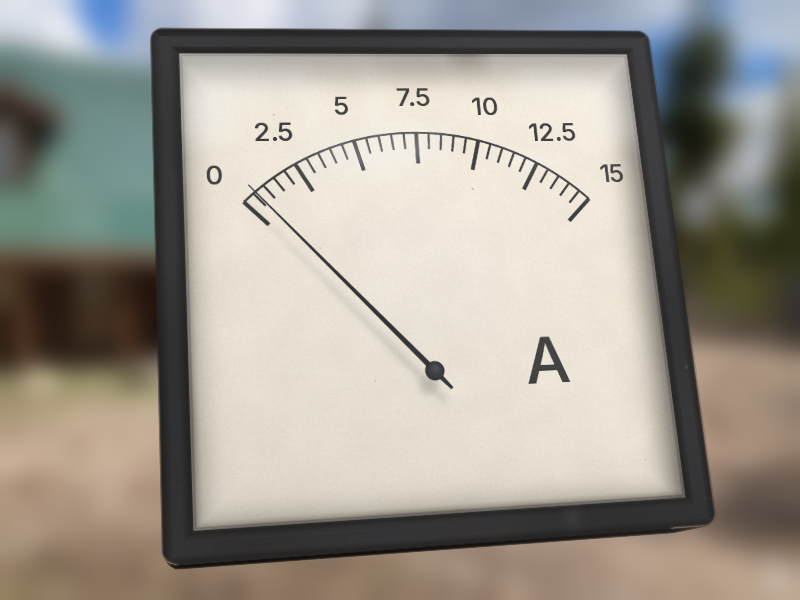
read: value=0.5 unit=A
